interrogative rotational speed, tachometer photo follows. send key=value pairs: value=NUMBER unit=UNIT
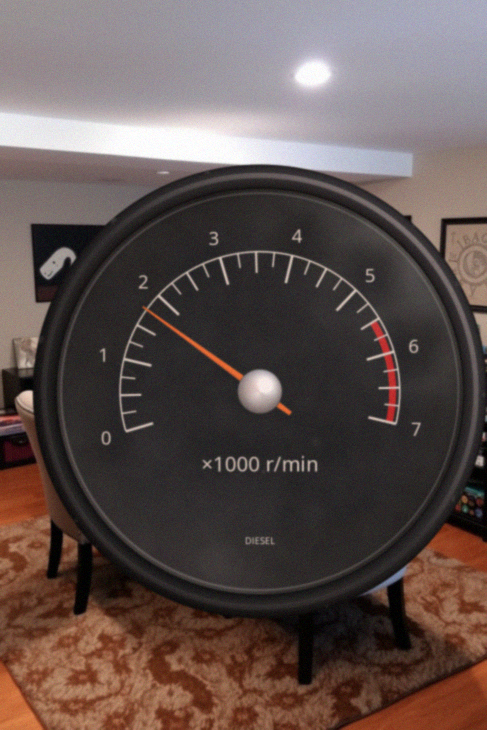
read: value=1750 unit=rpm
